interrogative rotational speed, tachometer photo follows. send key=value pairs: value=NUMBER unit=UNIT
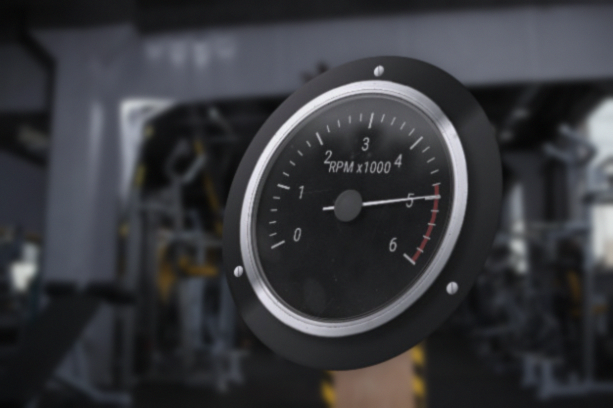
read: value=5000 unit=rpm
